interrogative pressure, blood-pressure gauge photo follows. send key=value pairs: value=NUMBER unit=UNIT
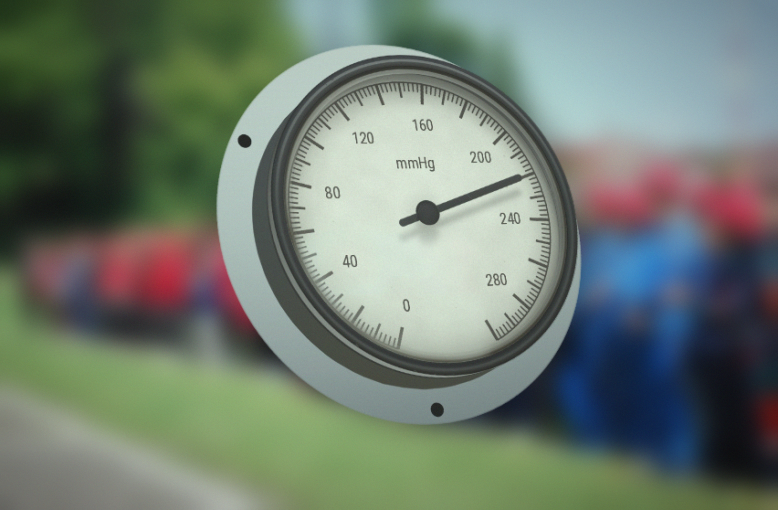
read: value=220 unit=mmHg
